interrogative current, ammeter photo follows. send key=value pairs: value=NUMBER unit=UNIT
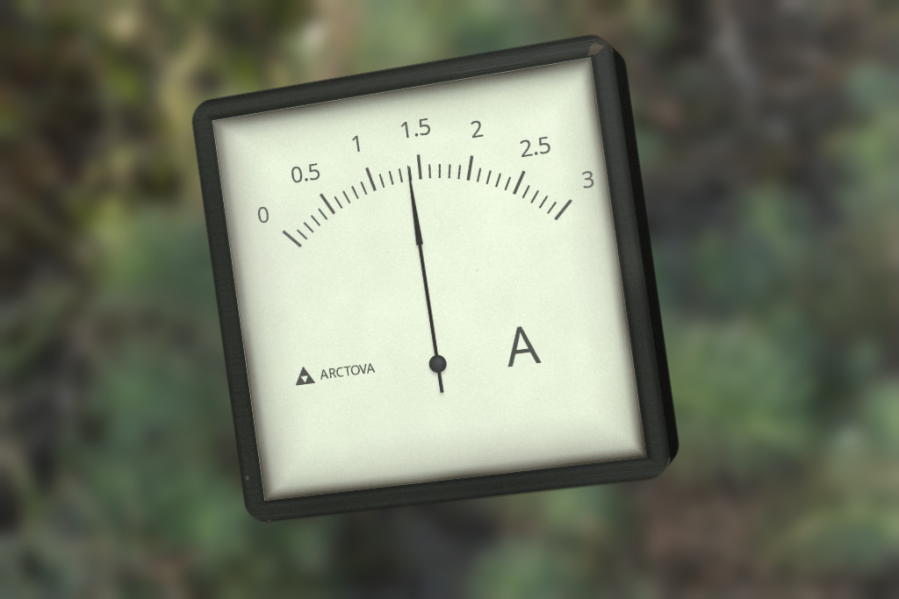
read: value=1.4 unit=A
